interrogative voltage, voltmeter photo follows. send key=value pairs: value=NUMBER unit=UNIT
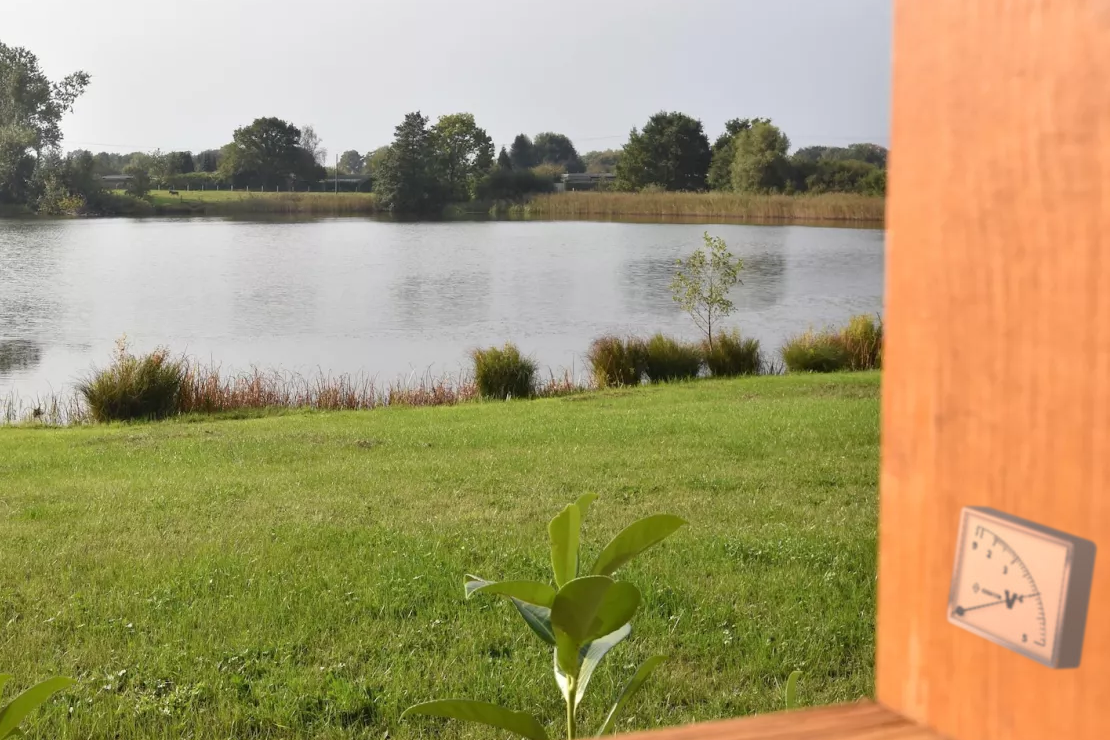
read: value=4 unit=V
